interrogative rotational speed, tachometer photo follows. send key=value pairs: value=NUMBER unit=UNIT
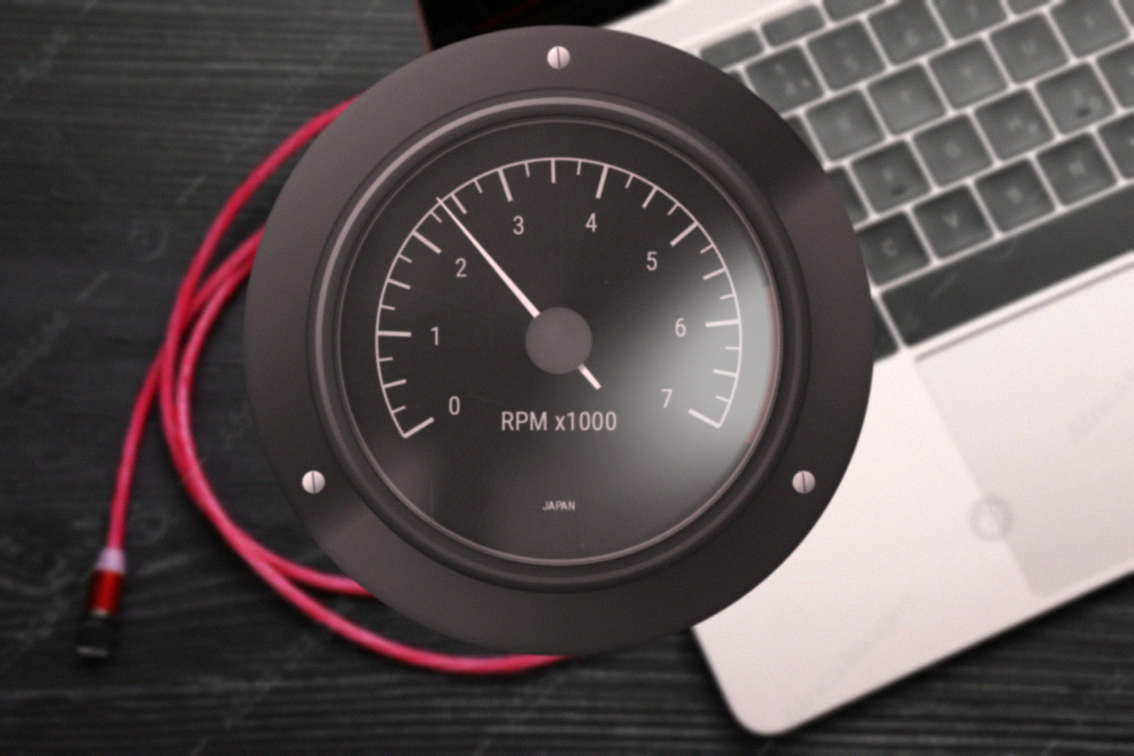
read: value=2375 unit=rpm
